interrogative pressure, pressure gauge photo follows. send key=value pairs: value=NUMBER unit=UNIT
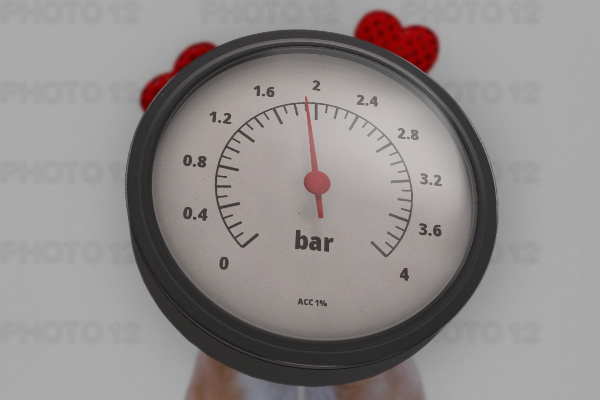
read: value=1.9 unit=bar
